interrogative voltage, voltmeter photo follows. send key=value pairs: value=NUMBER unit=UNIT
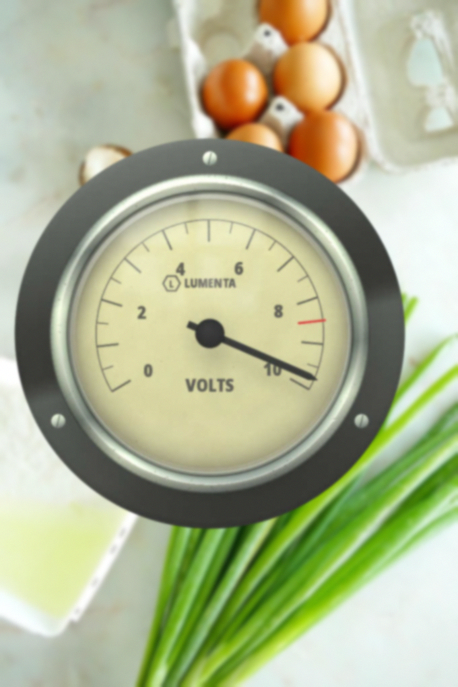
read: value=9.75 unit=V
